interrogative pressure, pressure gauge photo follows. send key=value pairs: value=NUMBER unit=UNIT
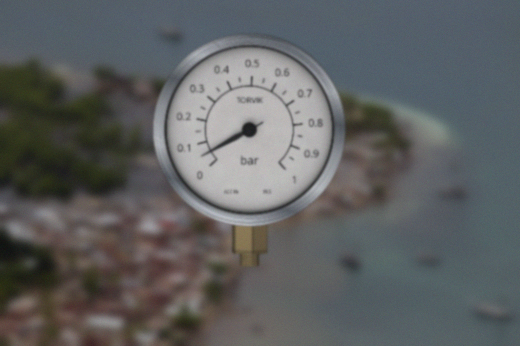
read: value=0.05 unit=bar
